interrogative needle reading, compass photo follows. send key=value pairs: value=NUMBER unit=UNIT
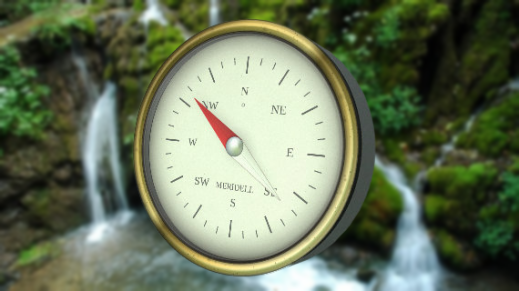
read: value=310 unit=°
